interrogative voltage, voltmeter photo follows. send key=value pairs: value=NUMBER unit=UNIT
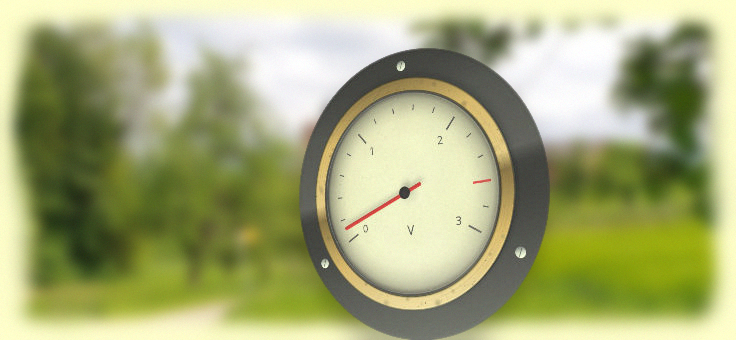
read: value=0.1 unit=V
